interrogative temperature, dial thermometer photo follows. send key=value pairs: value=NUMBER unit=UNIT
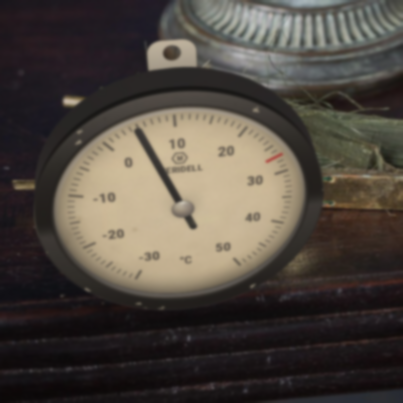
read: value=5 unit=°C
